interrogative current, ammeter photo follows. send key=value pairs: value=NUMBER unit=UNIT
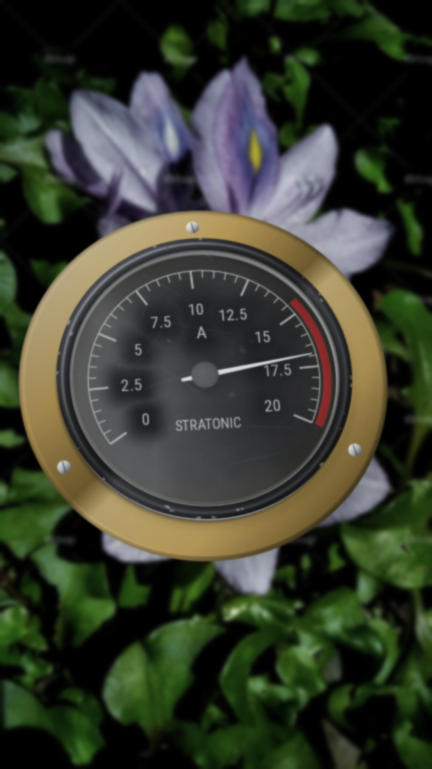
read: value=17 unit=A
